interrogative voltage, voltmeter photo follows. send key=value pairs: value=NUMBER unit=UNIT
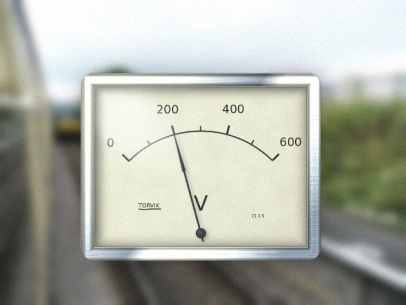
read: value=200 unit=V
